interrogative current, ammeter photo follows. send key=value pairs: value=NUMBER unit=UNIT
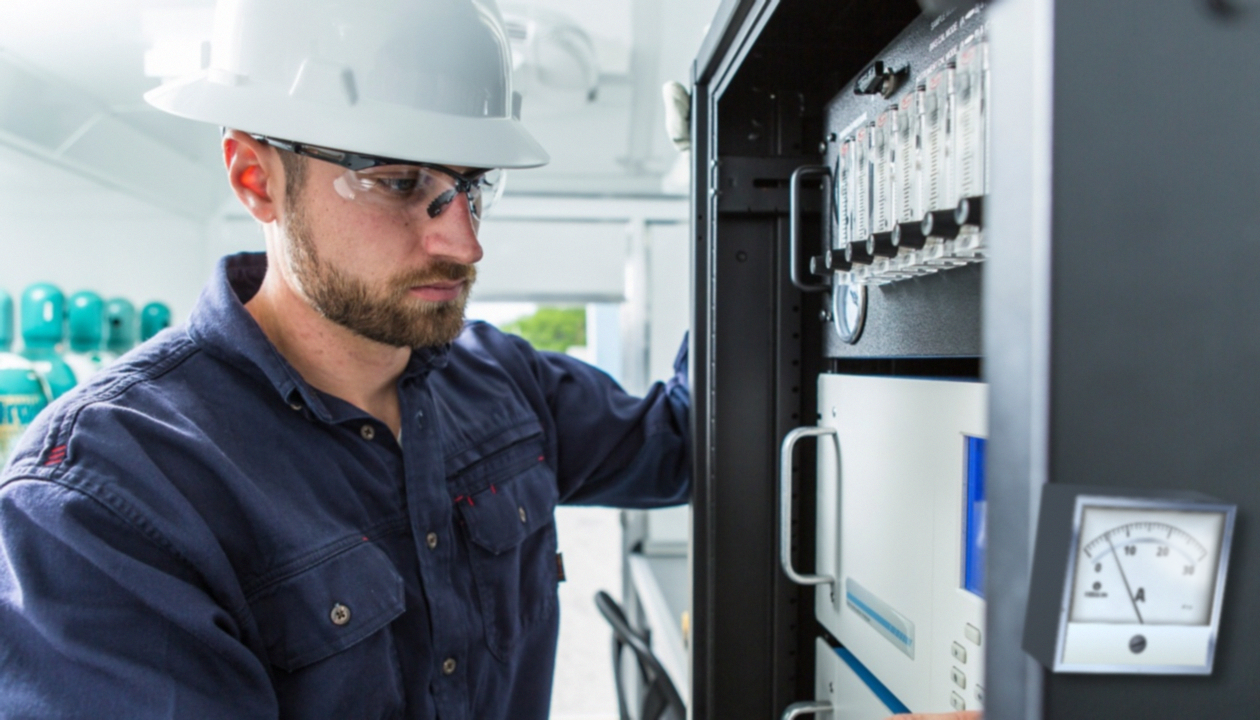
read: value=5 unit=A
